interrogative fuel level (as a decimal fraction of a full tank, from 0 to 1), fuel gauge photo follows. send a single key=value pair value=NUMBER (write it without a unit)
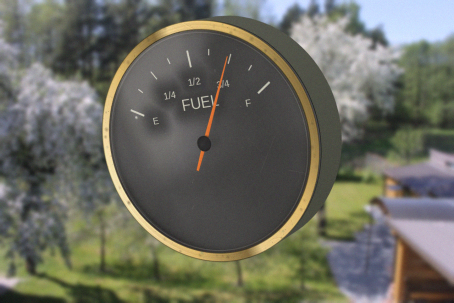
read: value=0.75
